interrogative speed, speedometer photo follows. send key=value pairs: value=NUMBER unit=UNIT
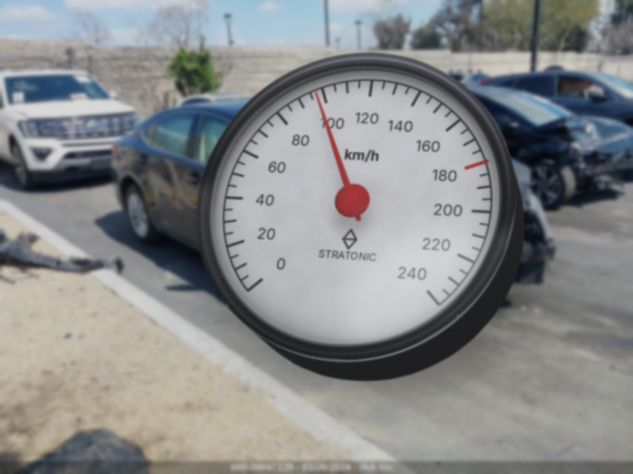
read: value=97.5 unit=km/h
